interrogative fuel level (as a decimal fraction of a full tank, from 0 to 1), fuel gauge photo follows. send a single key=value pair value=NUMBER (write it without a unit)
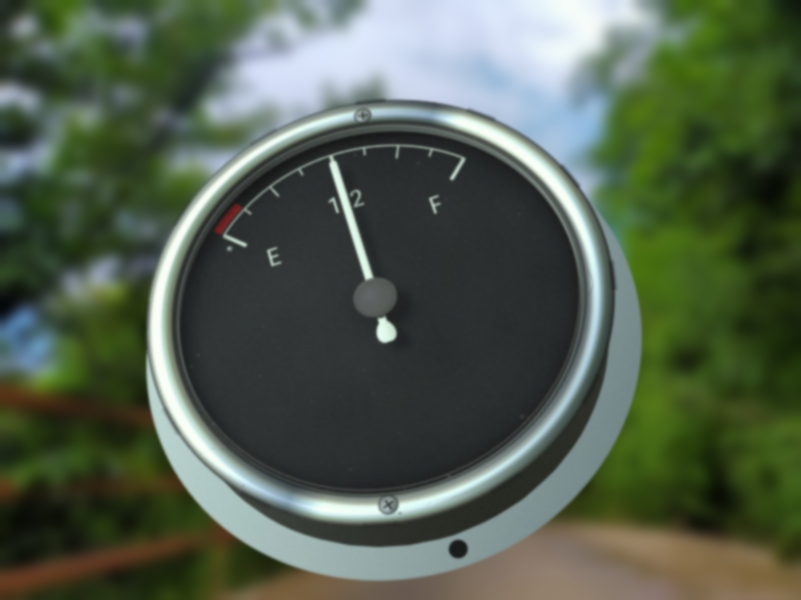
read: value=0.5
